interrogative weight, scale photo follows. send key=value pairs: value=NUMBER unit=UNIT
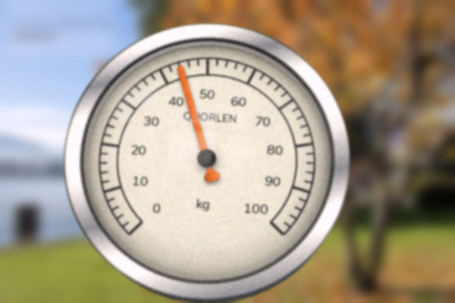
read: value=44 unit=kg
